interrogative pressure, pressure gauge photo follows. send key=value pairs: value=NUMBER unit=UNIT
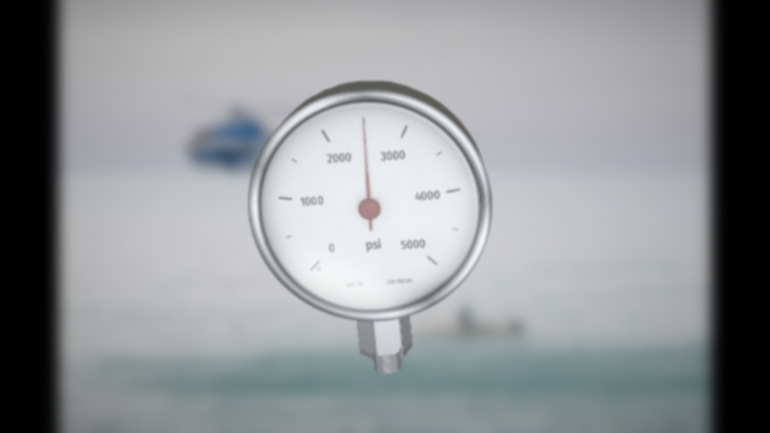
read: value=2500 unit=psi
